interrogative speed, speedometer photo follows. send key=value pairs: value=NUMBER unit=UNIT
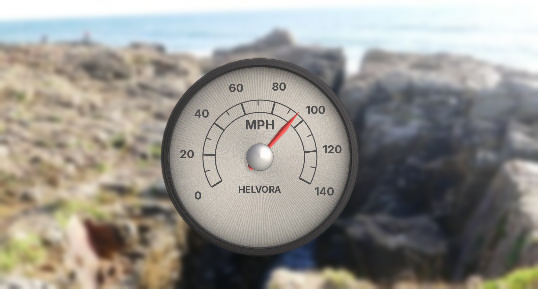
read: value=95 unit=mph
